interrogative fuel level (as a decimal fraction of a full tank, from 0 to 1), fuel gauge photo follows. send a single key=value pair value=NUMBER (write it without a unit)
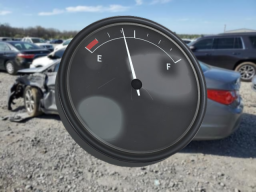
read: value=0.375
